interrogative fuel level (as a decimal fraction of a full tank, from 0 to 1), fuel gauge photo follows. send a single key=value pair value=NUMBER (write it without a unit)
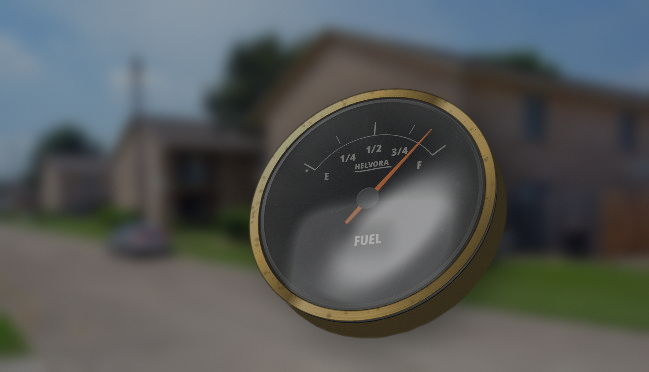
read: value=0.875
